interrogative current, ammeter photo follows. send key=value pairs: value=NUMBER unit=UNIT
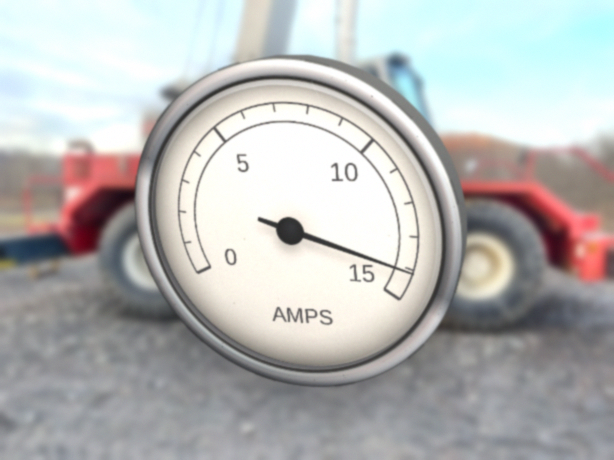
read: value=14 unit=A
